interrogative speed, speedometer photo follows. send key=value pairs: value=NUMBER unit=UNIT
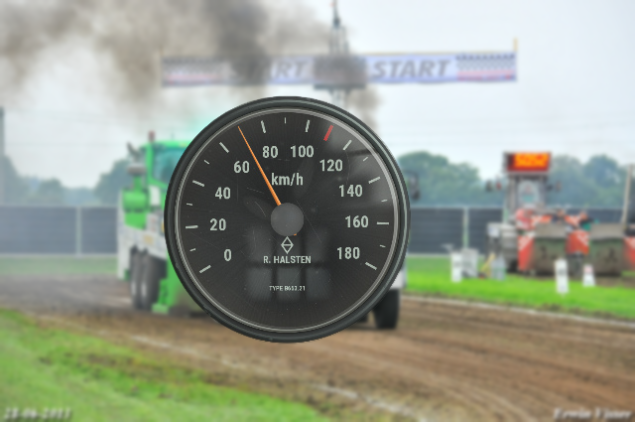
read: value=70 unit=km/h
